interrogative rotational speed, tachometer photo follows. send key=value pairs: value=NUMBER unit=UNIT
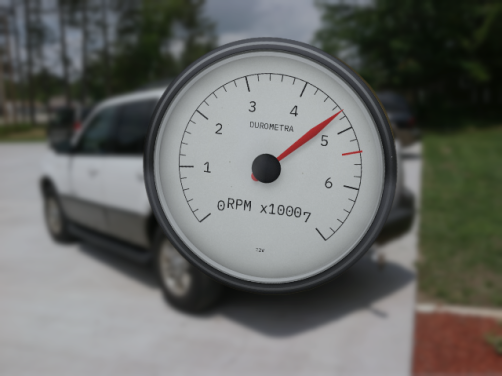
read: value=4700 unit=rpm
